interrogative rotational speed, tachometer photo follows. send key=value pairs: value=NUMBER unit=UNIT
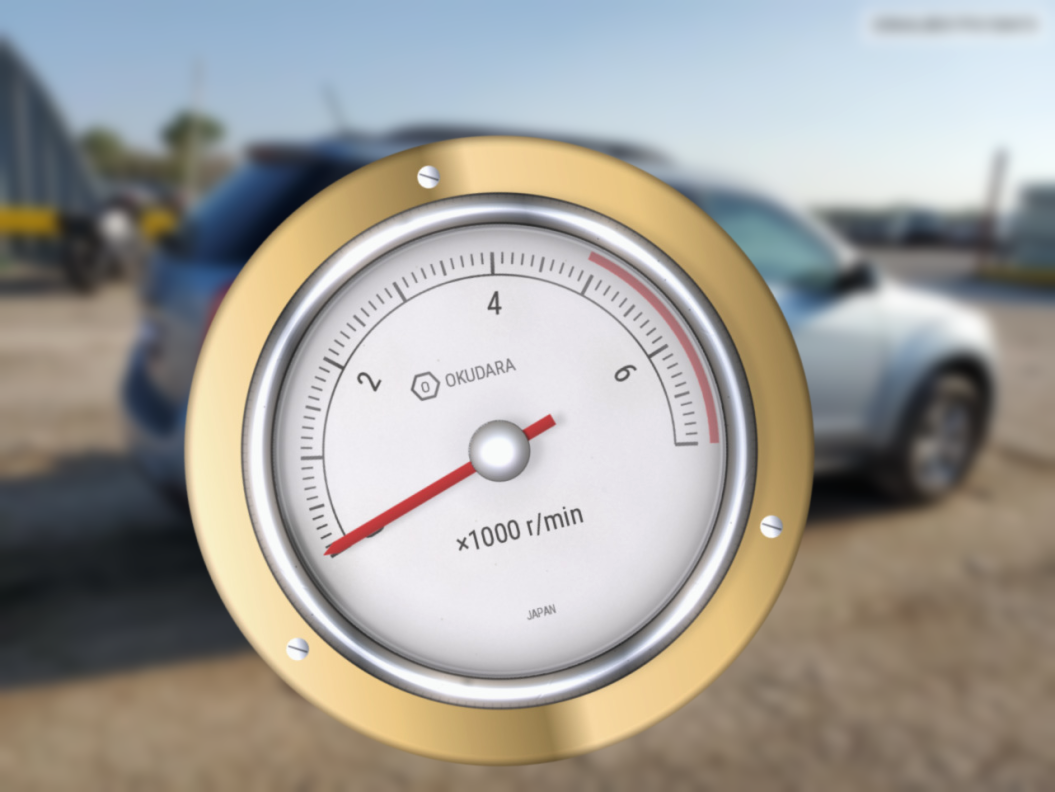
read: value=50 unit=rpm
